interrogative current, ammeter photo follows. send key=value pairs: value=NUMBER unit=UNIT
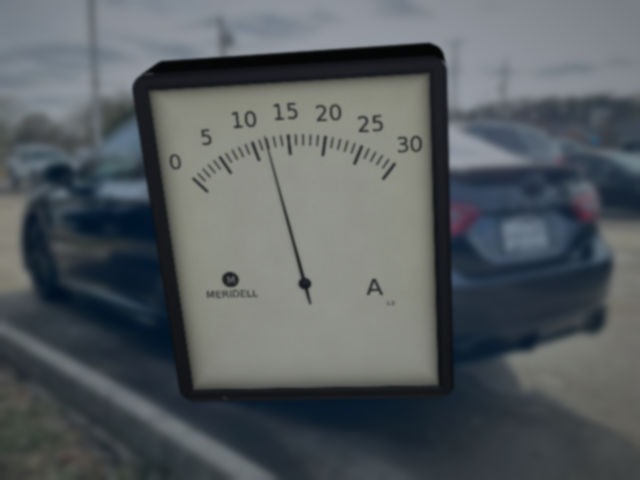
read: value=12 unit=A
